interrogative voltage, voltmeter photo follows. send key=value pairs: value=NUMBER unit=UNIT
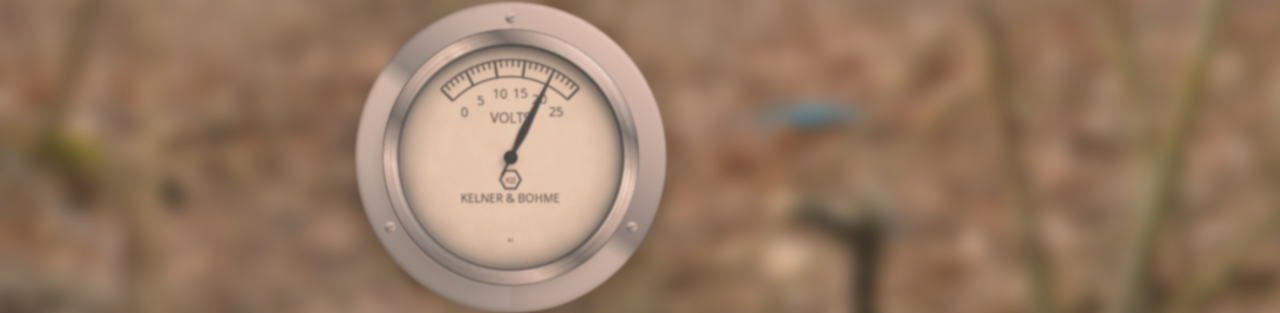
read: value=20 unit=V
